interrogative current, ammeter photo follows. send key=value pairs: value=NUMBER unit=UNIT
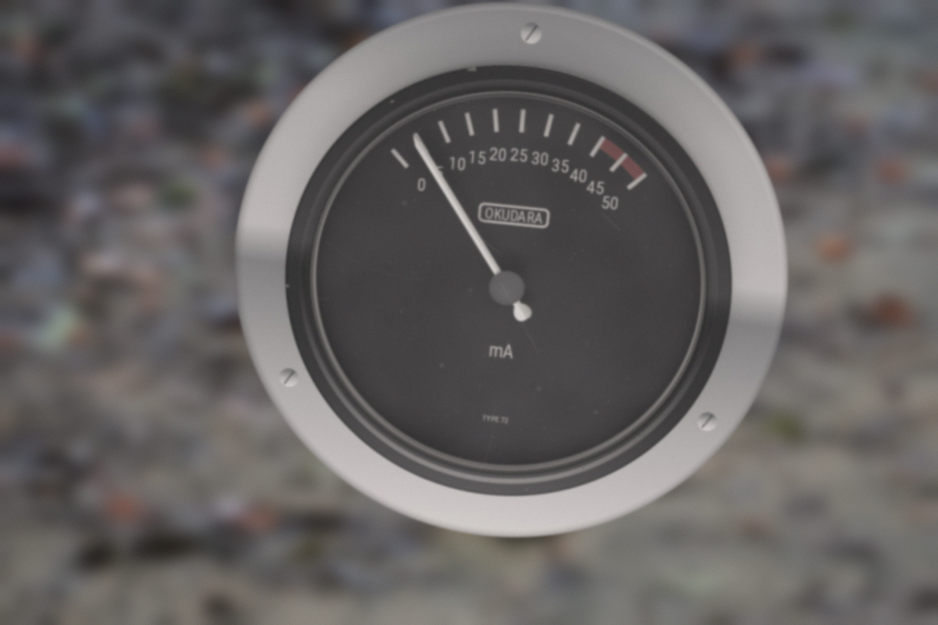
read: value=5 unit=mA
